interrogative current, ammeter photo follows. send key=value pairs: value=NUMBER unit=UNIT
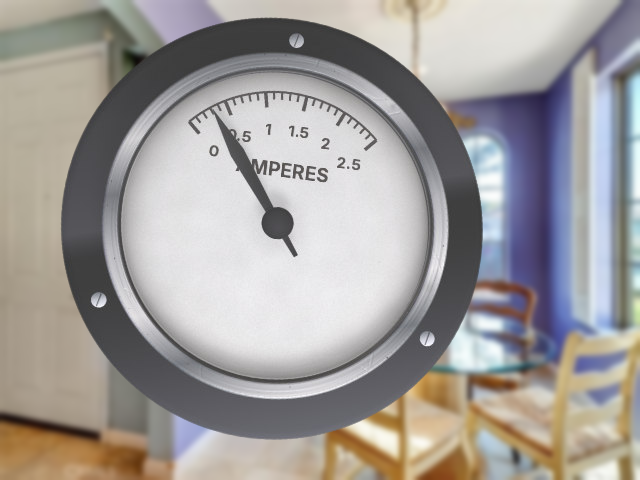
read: value=0.3 unit=A
